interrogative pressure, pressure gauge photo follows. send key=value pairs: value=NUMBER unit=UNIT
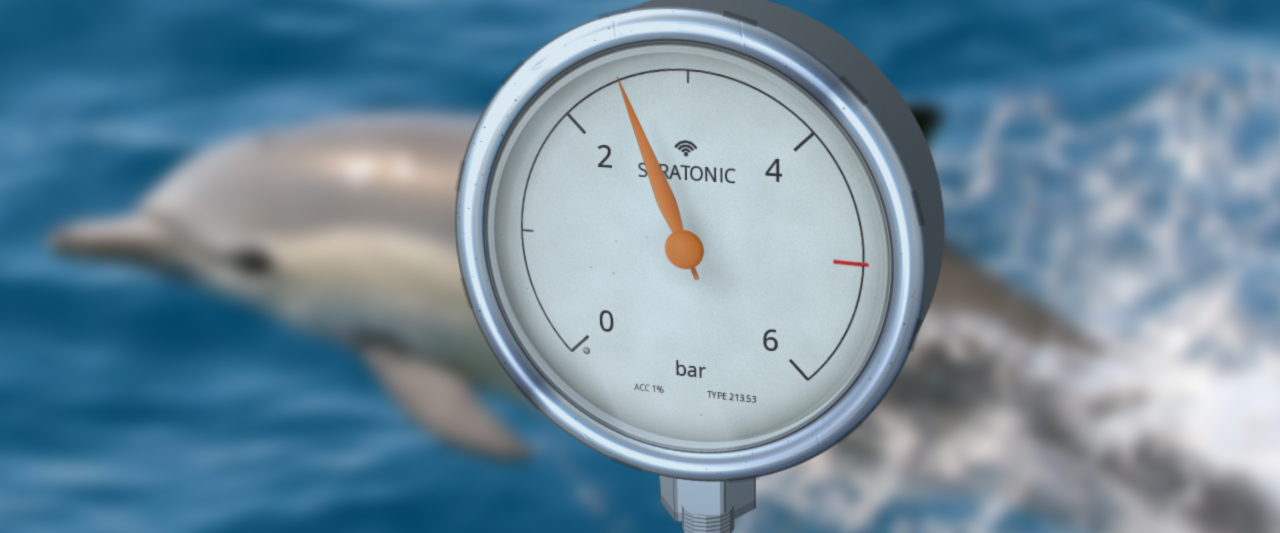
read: value=2.5 unit=bar
